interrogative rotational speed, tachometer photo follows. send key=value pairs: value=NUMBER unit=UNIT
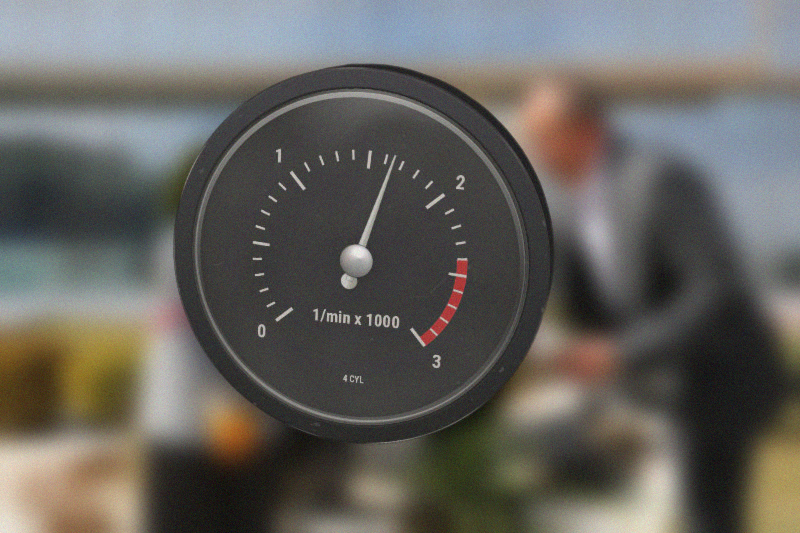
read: value=1650 unit=rpm
